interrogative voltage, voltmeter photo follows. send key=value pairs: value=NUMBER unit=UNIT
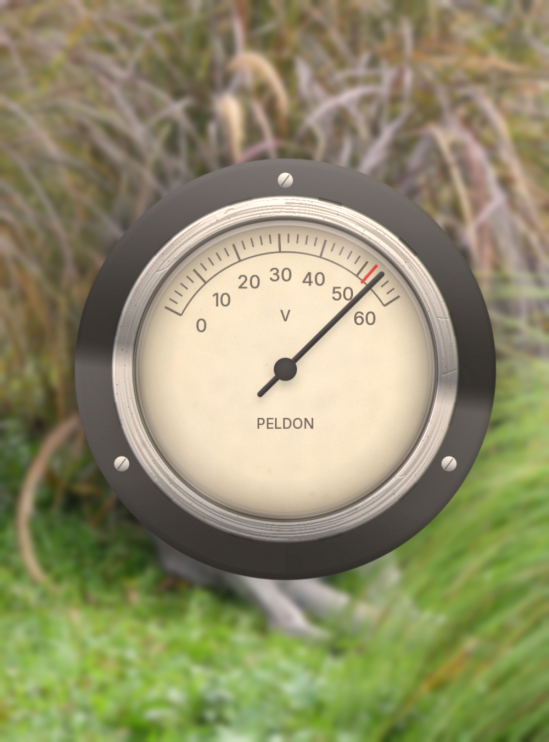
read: value=54 unit=V
